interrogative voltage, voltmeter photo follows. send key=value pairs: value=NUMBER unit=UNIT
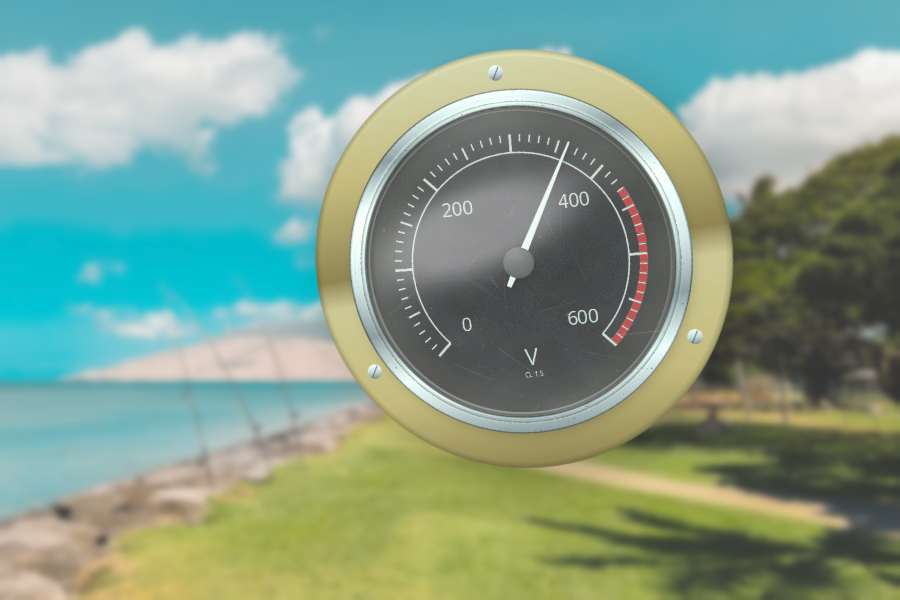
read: value=360 unit=V
